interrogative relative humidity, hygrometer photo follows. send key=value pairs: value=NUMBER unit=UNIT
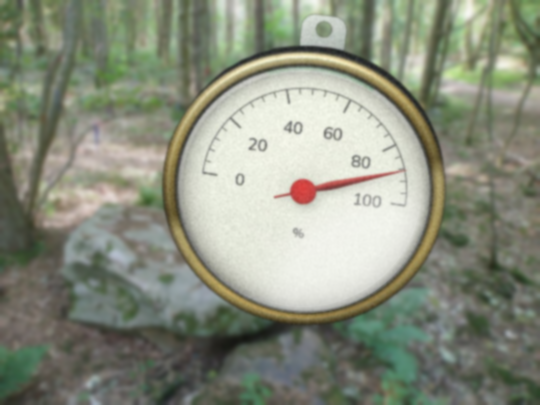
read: value=88 unit=%
